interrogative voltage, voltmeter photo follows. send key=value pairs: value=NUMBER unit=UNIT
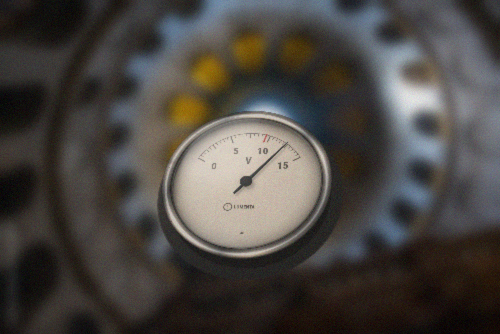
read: value=12.5 unit=V
